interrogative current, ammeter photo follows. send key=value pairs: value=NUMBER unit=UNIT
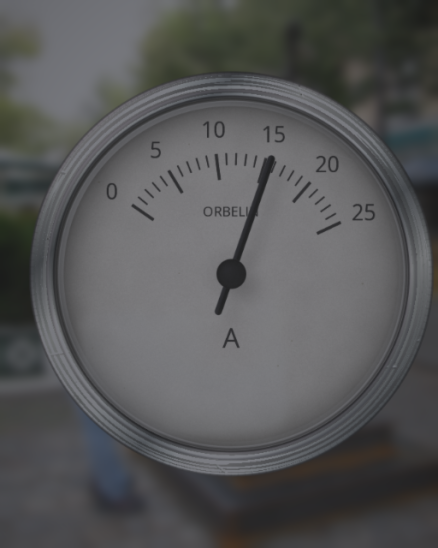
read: value=15.5 unit=A
